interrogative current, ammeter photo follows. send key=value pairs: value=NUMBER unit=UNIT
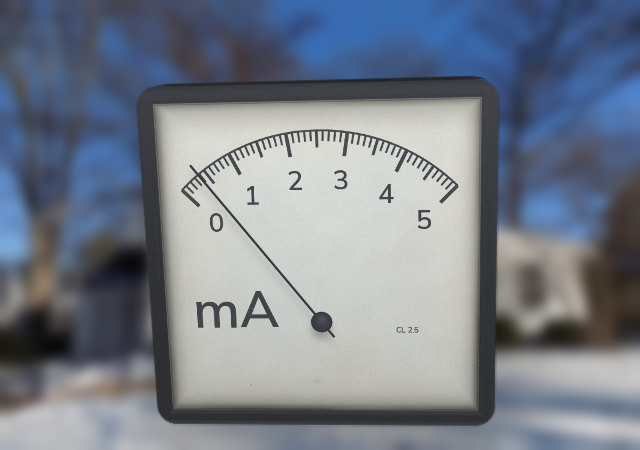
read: value=0.4 unit=mA
